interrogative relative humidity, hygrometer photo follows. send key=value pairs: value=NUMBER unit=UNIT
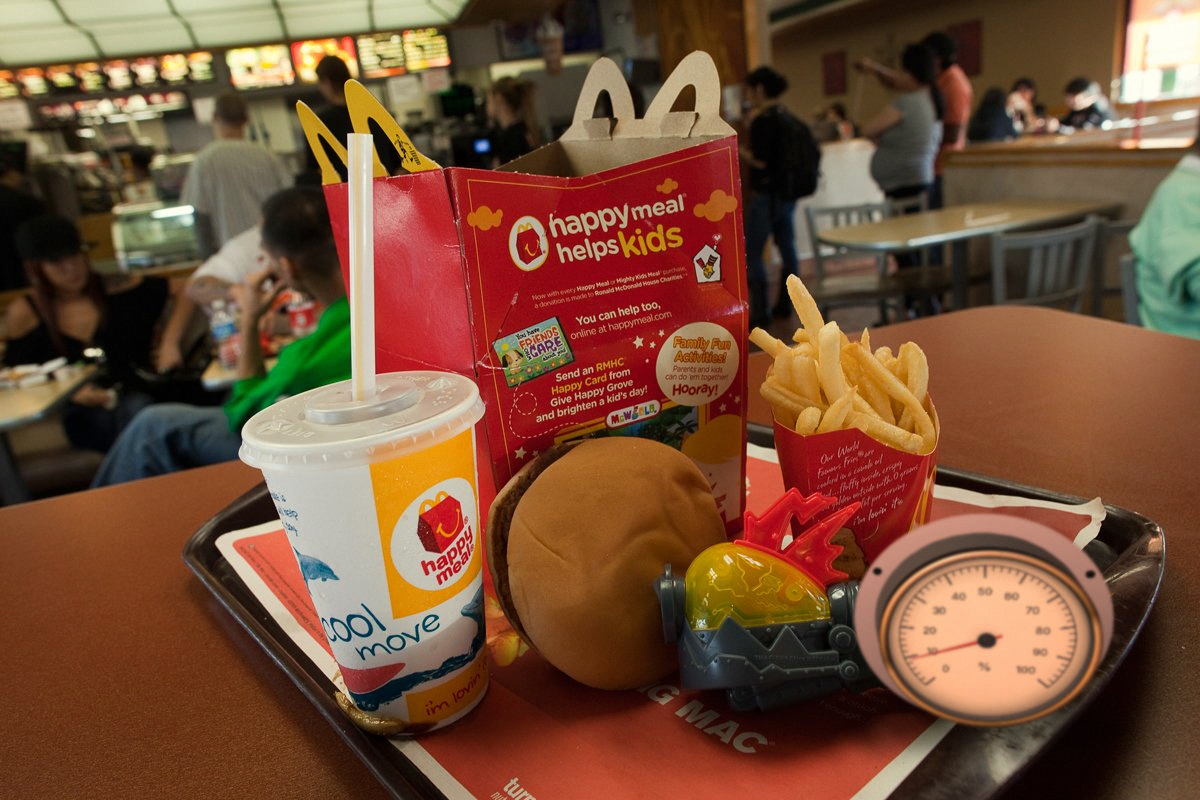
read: value=10 unit=%
